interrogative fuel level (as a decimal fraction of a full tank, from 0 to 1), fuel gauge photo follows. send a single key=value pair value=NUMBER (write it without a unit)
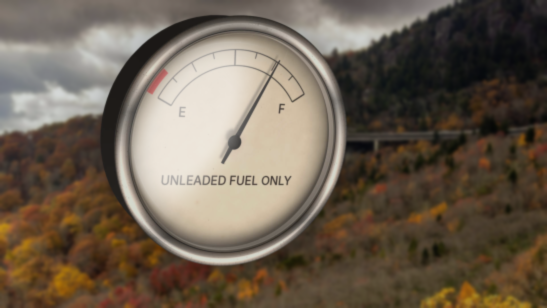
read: value=0.75
